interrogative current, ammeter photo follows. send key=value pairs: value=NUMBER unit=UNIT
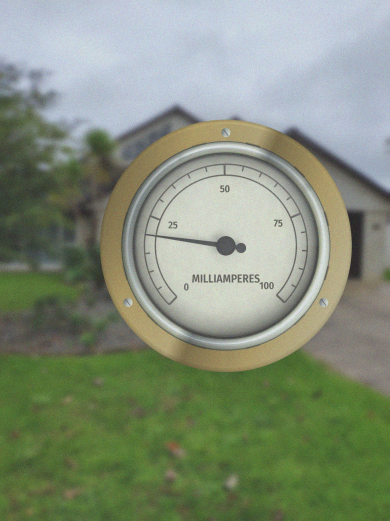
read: value=20 unit=mA
